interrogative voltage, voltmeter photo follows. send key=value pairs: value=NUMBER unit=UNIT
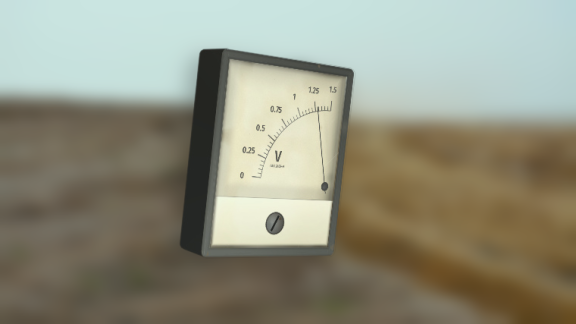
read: value=1.25 unit=V
